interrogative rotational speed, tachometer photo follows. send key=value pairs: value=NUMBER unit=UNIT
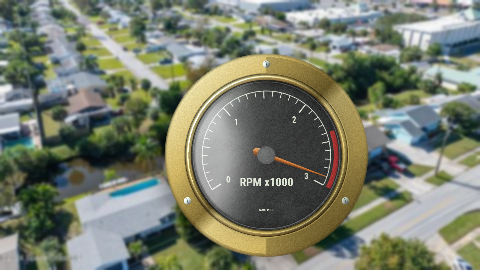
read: value=2900 unit=rpm
